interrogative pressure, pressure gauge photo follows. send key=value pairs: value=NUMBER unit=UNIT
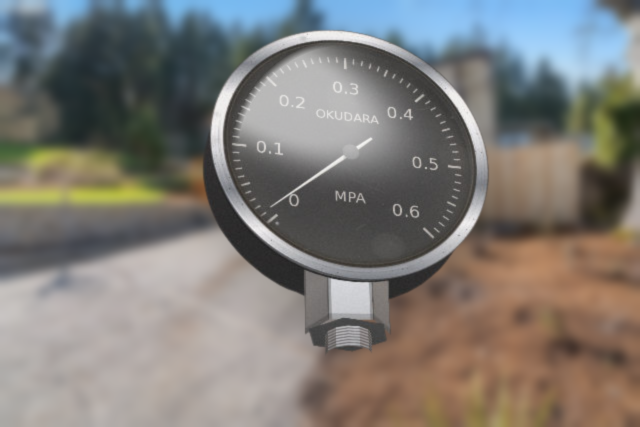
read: value=0.01 unit=MPa
